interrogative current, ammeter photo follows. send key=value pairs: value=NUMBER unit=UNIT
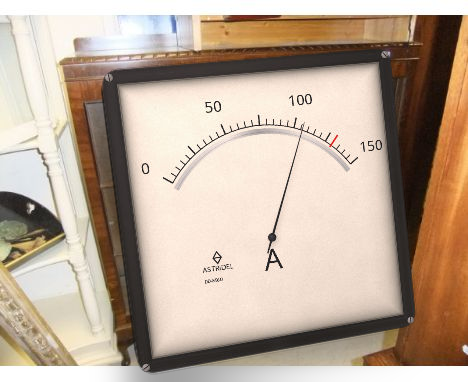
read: value=105 unit=A
